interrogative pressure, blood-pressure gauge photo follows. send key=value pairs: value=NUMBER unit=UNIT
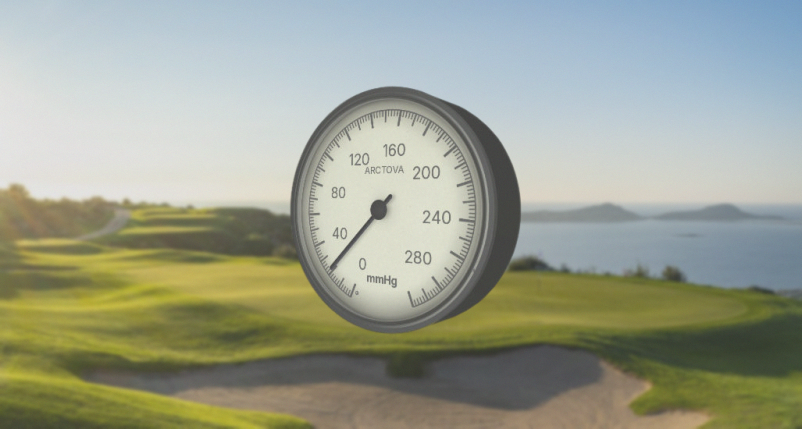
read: value=20 unit=mmHg
